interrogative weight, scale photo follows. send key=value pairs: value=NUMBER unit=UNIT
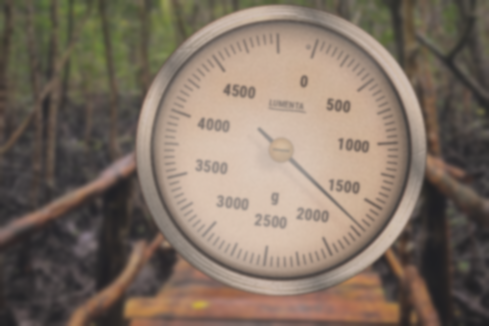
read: value=1700 unit=g
